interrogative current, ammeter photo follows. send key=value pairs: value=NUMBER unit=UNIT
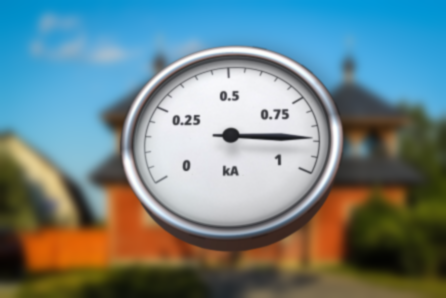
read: value=0.9 unit=kA
